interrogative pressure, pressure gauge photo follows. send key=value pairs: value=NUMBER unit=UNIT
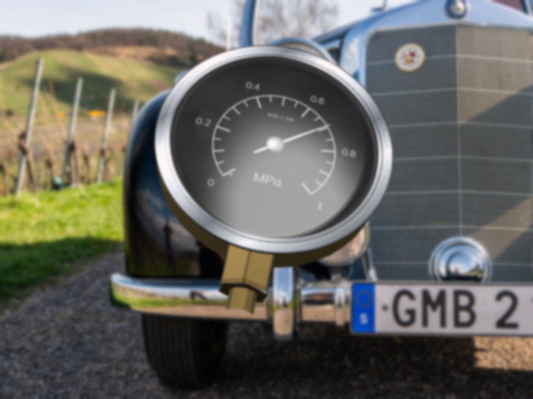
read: value=0.7 unit=MPa
